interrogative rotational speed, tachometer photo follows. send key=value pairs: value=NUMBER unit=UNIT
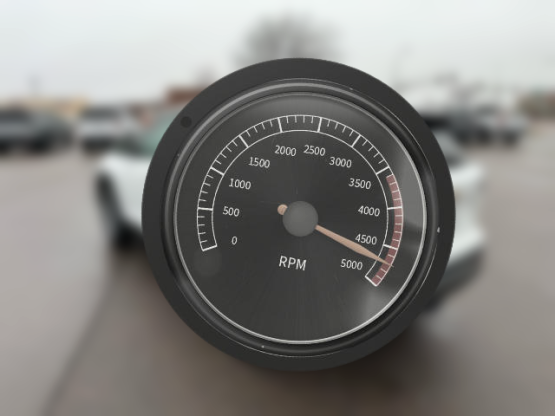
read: value=4700 unit=rpm
